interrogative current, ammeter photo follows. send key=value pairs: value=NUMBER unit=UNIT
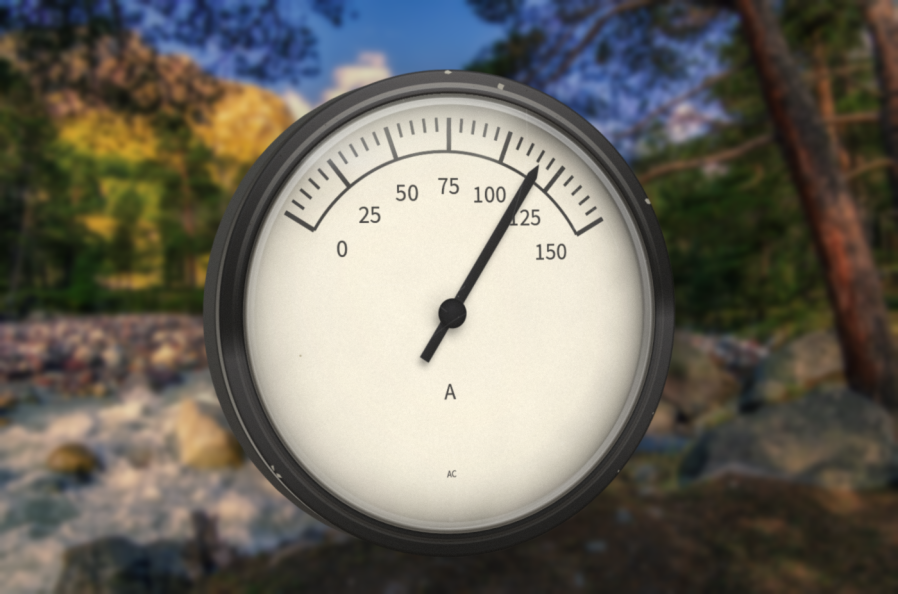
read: value=115 unit=A
